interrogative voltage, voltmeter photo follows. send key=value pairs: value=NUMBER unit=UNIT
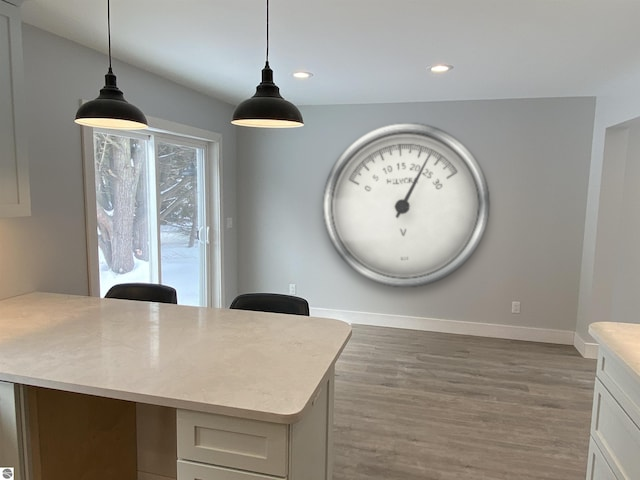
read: value=22.5 unit=V
